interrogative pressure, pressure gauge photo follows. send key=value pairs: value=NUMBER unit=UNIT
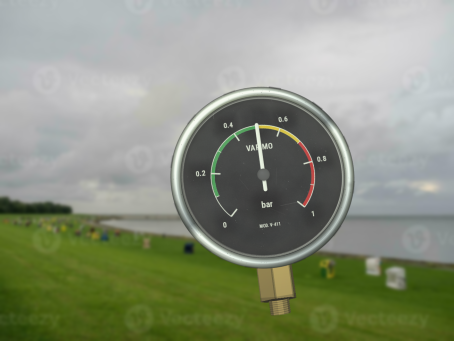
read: value=0.5 unit=bar
